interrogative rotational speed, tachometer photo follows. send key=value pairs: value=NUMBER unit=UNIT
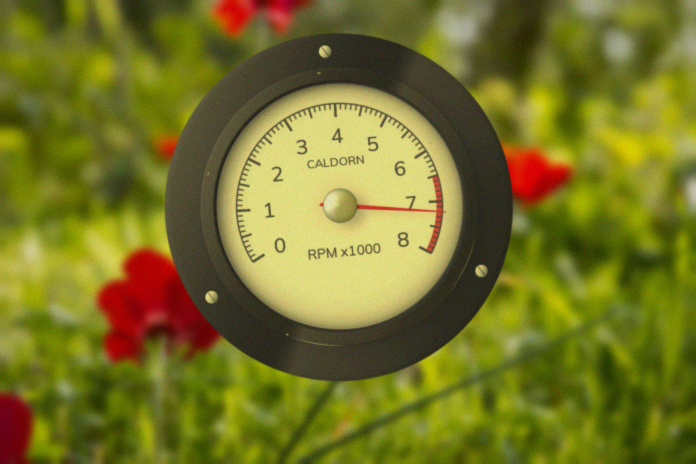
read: value=7200 unit=rpm
